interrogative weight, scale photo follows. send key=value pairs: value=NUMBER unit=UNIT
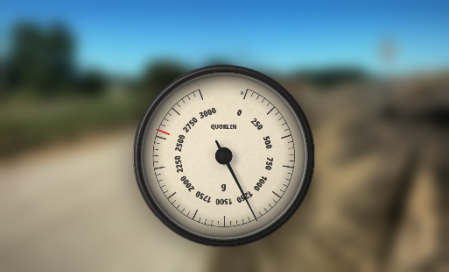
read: value=1250 unit=g
